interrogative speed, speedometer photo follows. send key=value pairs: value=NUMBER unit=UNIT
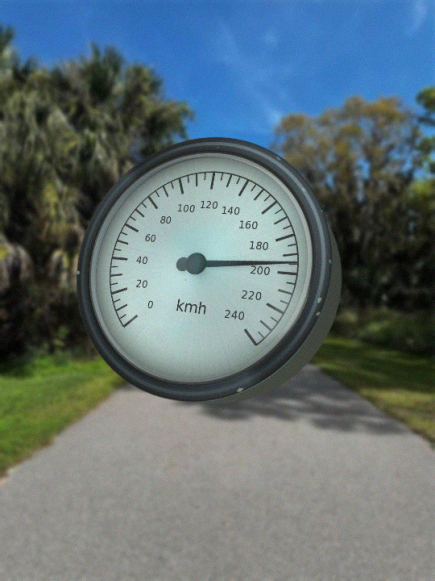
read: value=195 unit=km/h
